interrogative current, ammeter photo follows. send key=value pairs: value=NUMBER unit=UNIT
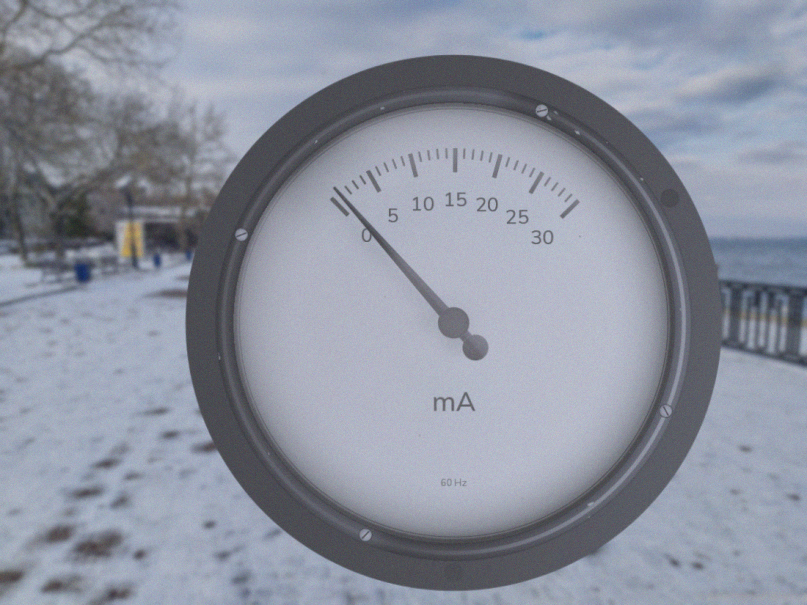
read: value=1 unit=mA
